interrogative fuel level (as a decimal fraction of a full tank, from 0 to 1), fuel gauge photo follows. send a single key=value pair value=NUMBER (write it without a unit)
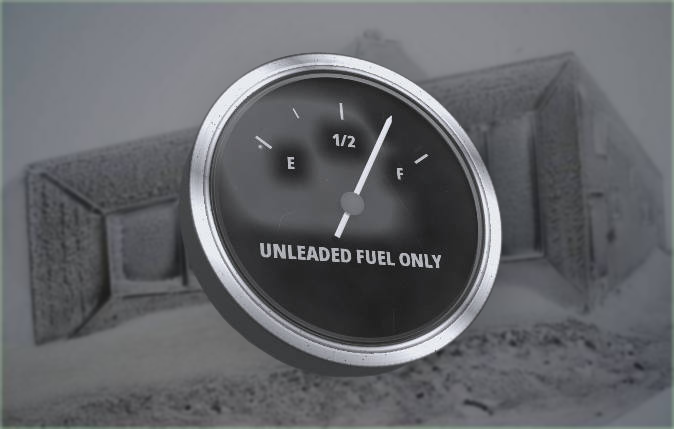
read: value=0.75
